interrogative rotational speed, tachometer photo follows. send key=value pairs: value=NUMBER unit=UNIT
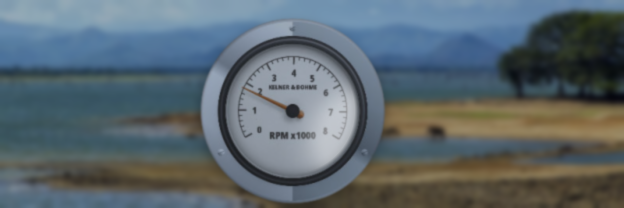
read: value=1800 unit=rpm
